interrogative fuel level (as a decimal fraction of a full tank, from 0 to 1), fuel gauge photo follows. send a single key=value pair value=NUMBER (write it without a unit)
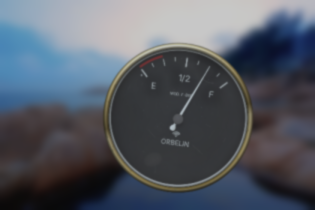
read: value=0.75
